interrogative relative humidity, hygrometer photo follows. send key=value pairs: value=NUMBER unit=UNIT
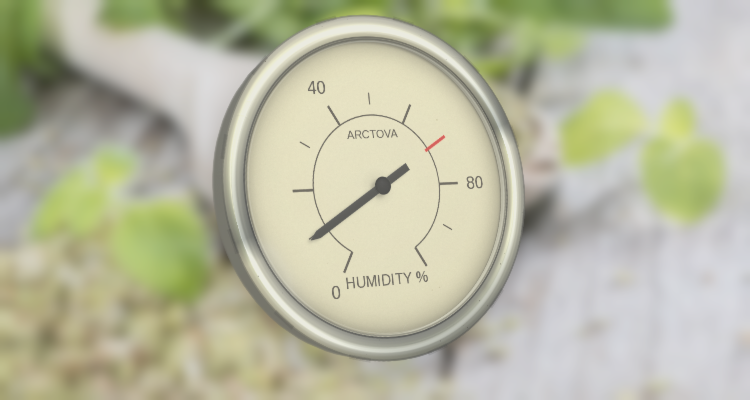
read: value=10 unit=%
